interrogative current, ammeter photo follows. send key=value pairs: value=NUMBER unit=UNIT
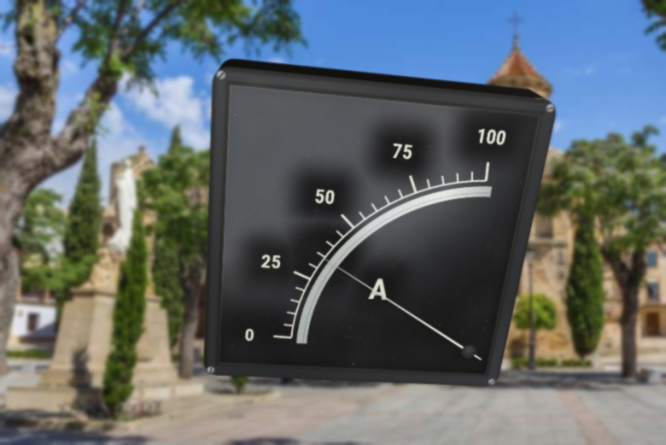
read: value=35 unit=A
